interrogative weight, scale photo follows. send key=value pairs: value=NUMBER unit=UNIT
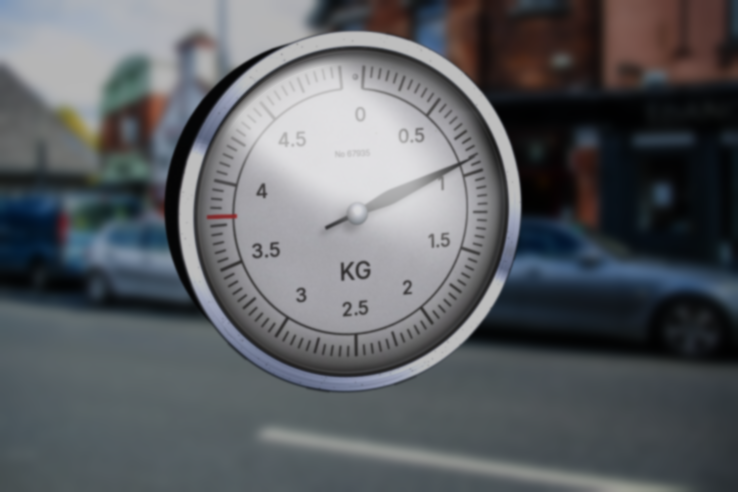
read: value=0.9 unit=kg
